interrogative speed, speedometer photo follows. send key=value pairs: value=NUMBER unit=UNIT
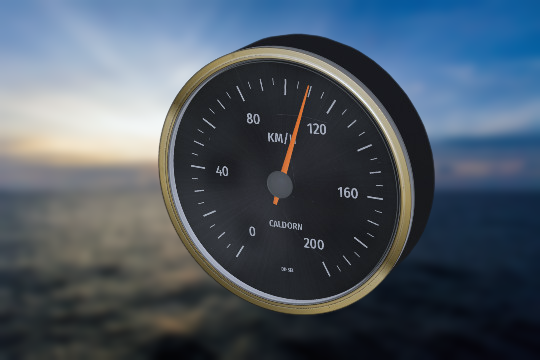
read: value=110 unit=km/h
